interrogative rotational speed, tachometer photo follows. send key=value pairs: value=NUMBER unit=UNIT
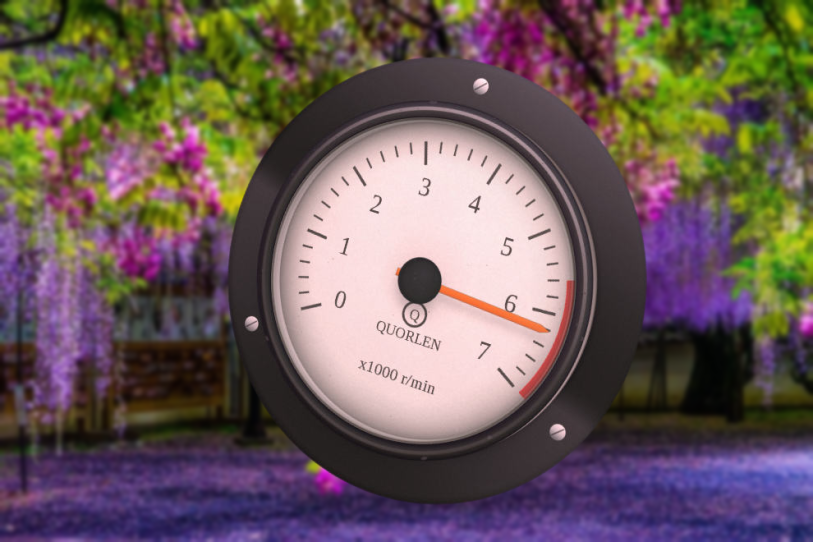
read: value=6200 unit=rpm
